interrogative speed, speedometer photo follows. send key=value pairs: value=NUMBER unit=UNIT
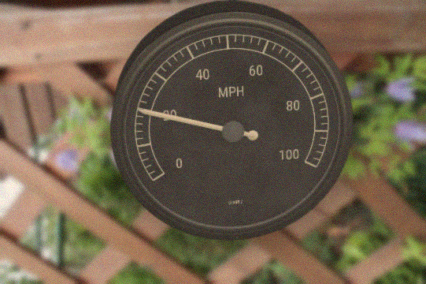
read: value=20 unit=mph
